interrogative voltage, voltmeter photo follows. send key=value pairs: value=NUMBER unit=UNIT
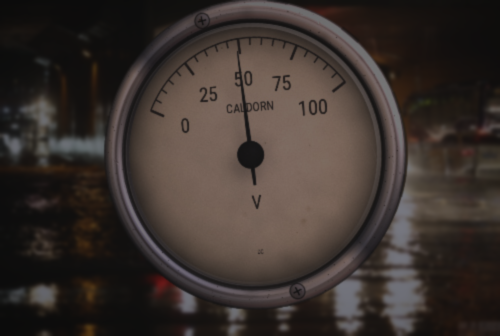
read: value=50 unit=V
